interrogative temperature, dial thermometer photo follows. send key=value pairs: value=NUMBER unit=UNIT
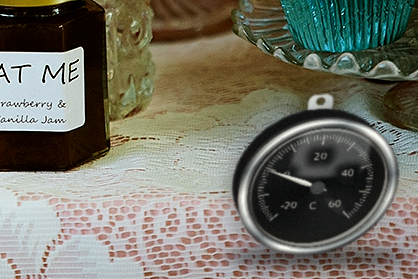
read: value=0 unit=°C
